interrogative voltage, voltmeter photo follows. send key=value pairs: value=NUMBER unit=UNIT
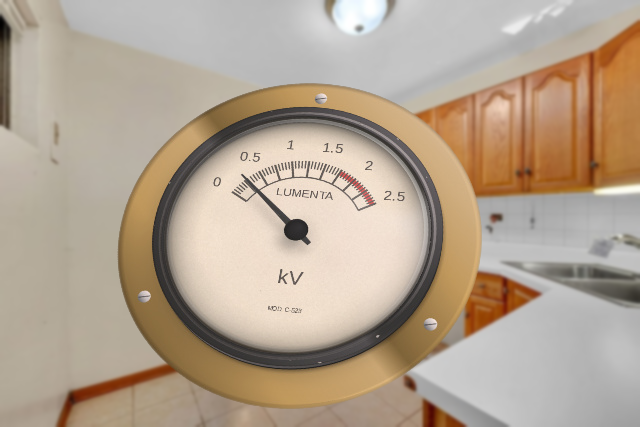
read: value=0.25 unit=kV
